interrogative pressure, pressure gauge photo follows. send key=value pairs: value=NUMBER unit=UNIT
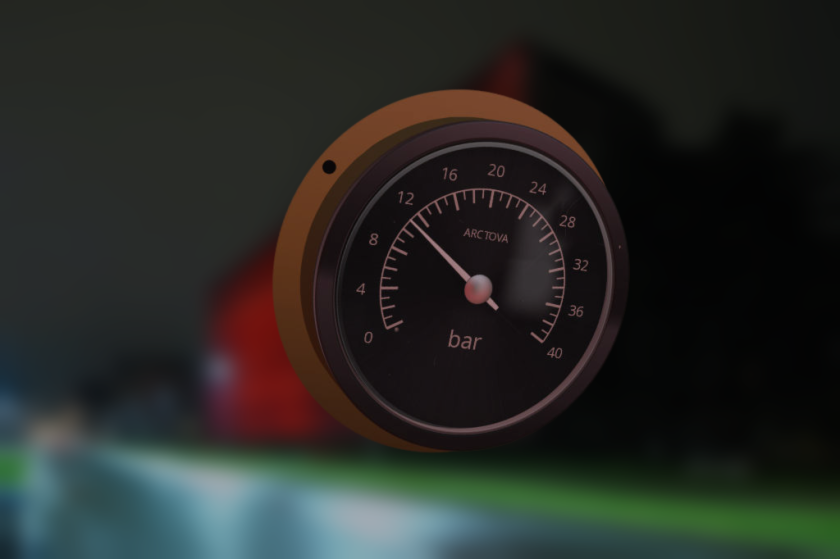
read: value=11 unit=bar
